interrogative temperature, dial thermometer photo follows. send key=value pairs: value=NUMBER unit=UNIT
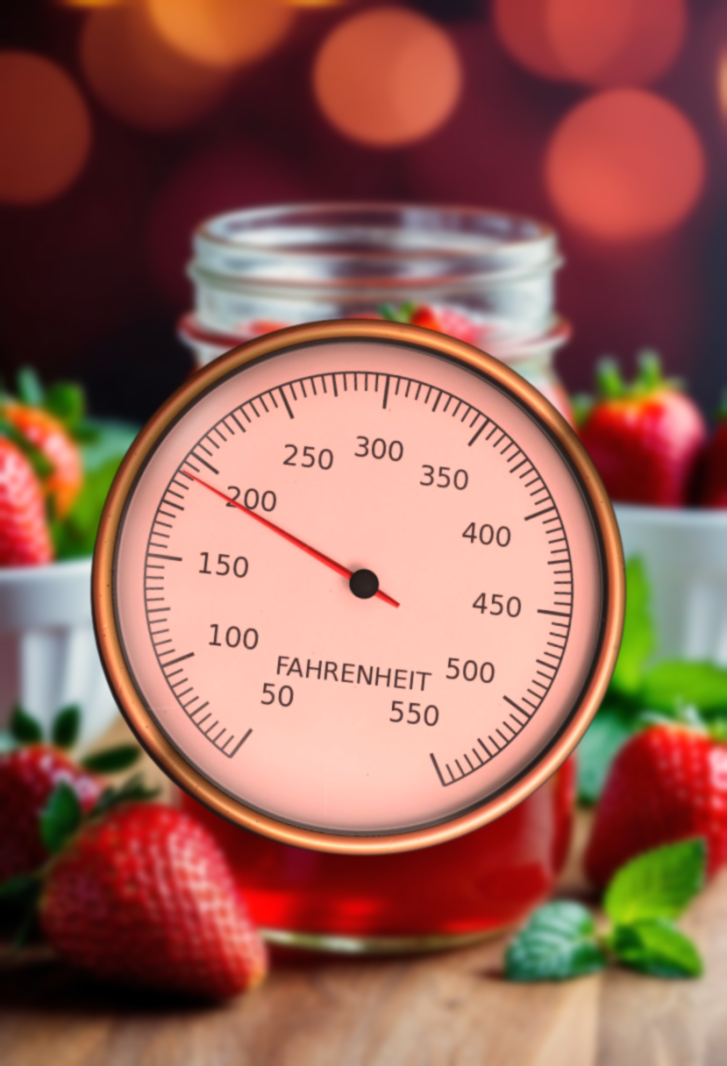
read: value=190 unit=°F
